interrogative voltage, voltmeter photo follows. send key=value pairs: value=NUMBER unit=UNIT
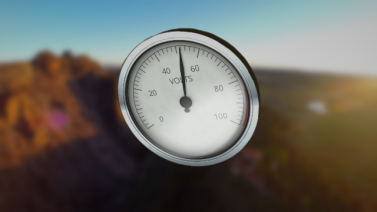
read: value=52 unit=V
